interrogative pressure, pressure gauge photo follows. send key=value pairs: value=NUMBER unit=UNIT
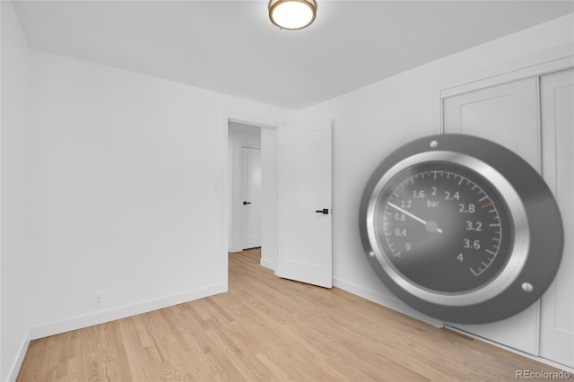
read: value=1 unit=bar
